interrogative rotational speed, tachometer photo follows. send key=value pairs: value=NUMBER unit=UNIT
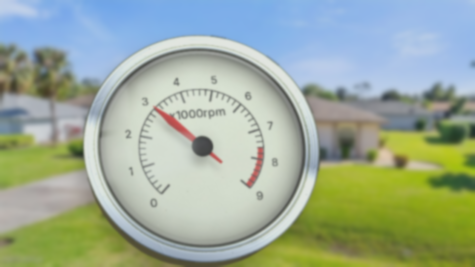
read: value=3000 unit=rpm
